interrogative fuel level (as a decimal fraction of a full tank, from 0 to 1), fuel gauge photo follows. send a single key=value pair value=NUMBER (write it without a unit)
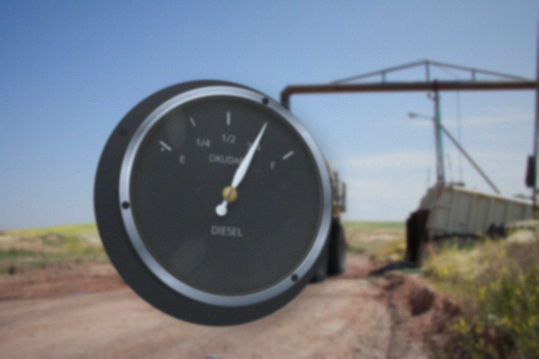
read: value=0.75
